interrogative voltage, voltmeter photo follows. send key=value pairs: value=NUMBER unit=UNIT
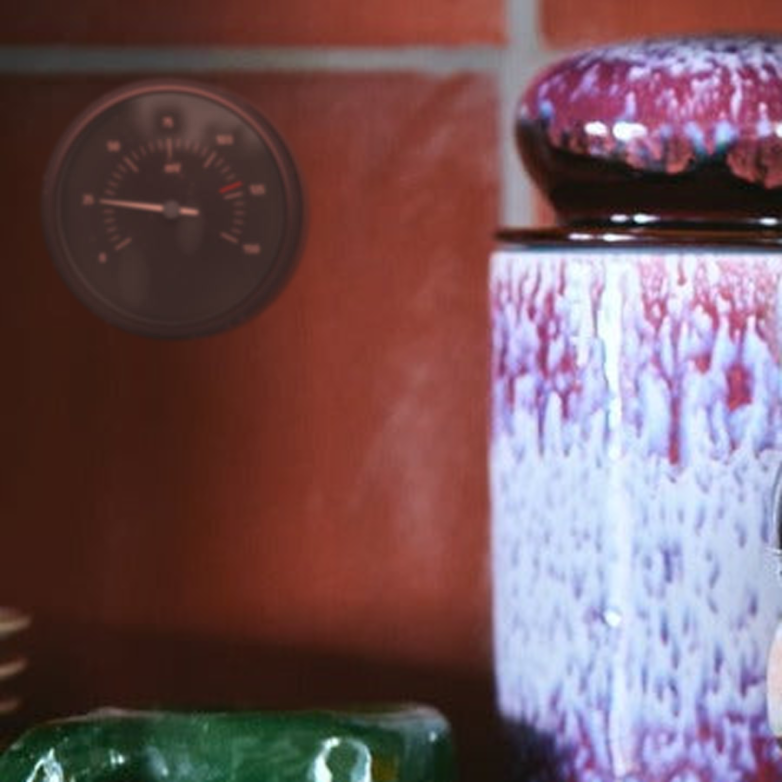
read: value=25 unit=mV
